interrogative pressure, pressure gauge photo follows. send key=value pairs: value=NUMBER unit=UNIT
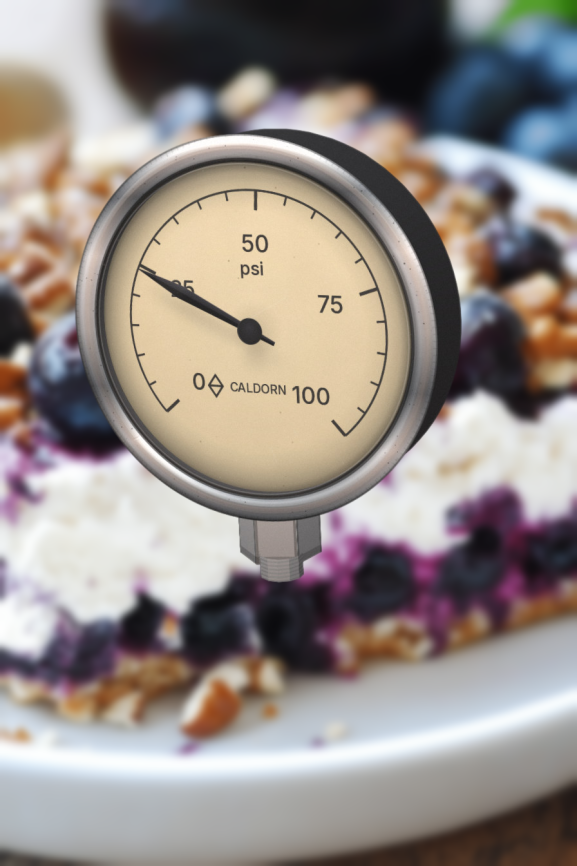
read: value=25 unit=psi
